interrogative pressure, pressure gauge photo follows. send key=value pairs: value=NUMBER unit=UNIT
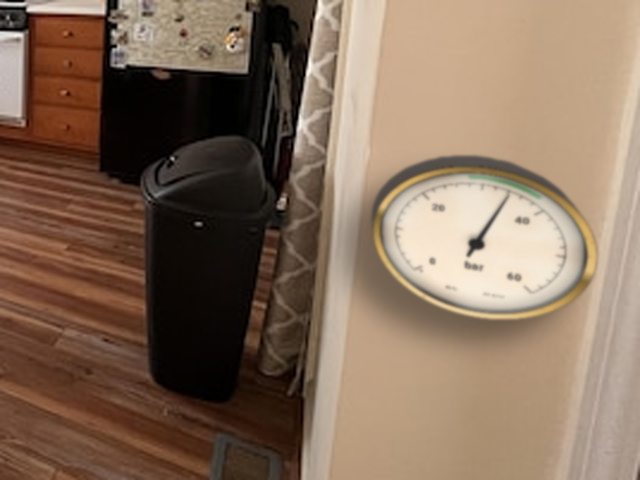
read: value=34 unit=bar
